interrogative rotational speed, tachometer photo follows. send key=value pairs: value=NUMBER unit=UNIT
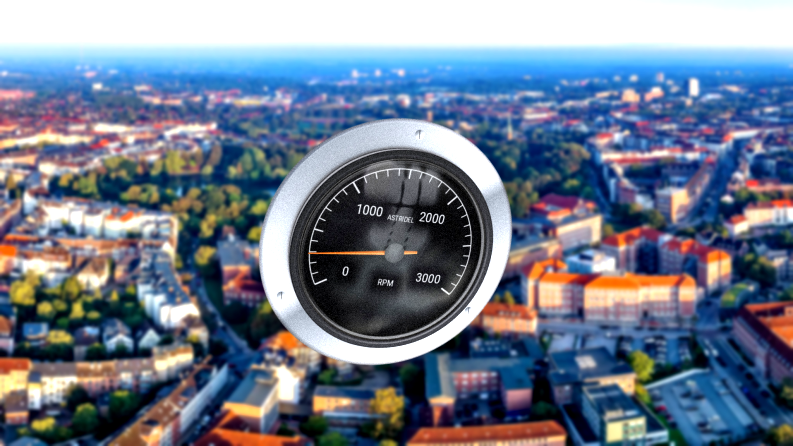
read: value=300 unit=rpm
